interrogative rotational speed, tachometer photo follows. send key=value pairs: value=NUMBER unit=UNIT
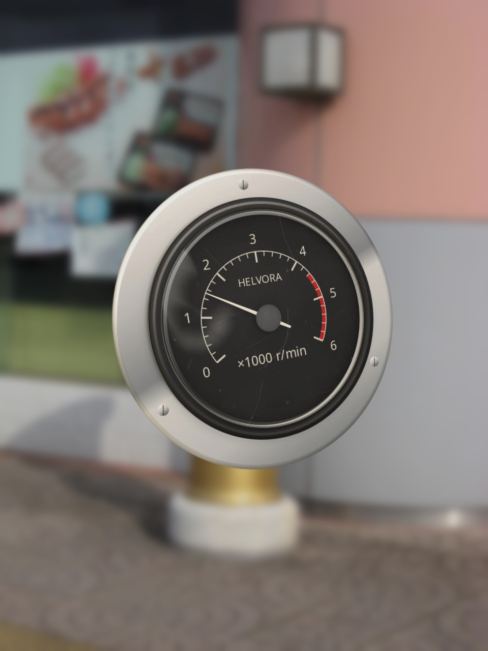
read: value=1500 unit=rpm
